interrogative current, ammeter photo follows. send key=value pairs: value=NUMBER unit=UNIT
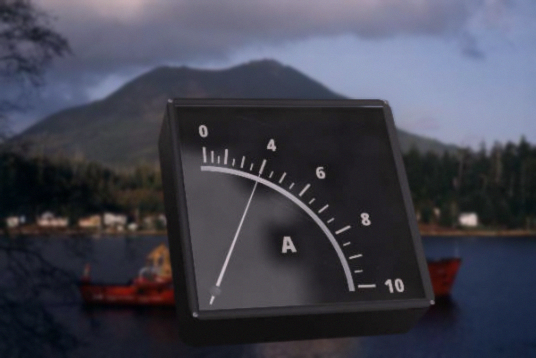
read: value=4 unit=A
